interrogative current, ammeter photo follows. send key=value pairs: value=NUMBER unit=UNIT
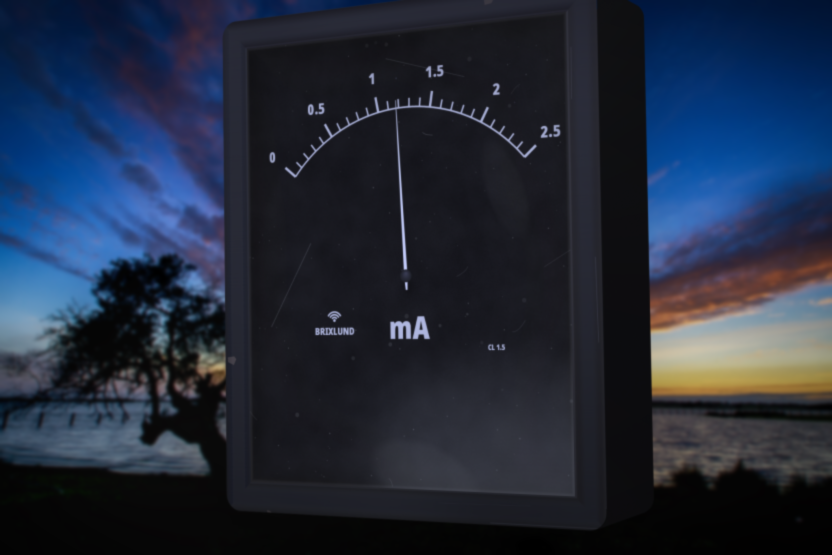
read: value=1.2 unit=mA
